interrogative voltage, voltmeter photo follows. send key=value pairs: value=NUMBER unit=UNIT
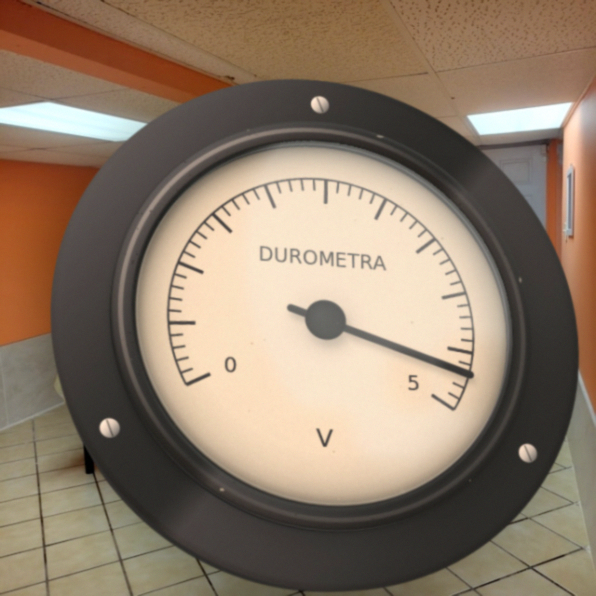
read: value=4.7 unit=V
